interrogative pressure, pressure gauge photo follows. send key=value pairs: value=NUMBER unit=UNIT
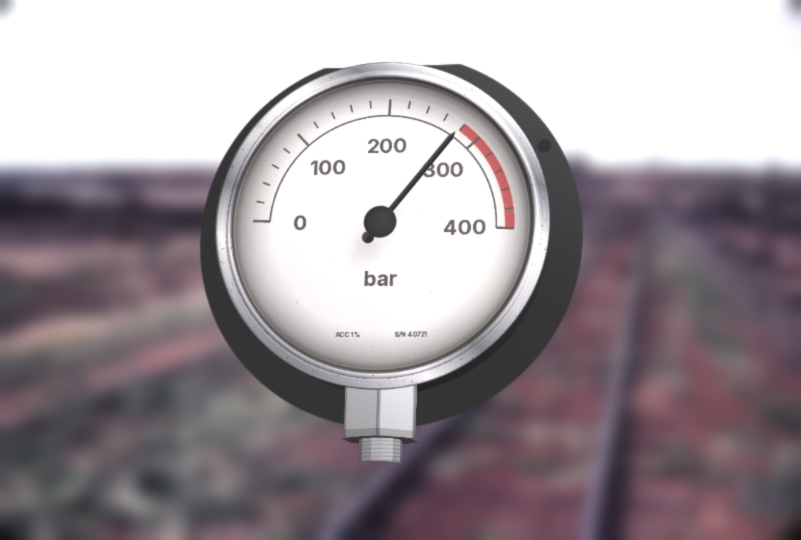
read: value=280 unit=bar
